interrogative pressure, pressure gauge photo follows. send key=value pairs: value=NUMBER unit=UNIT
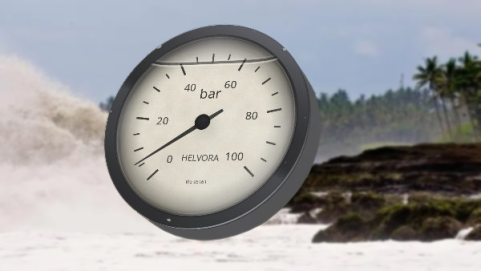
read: value=5 unit=bar
